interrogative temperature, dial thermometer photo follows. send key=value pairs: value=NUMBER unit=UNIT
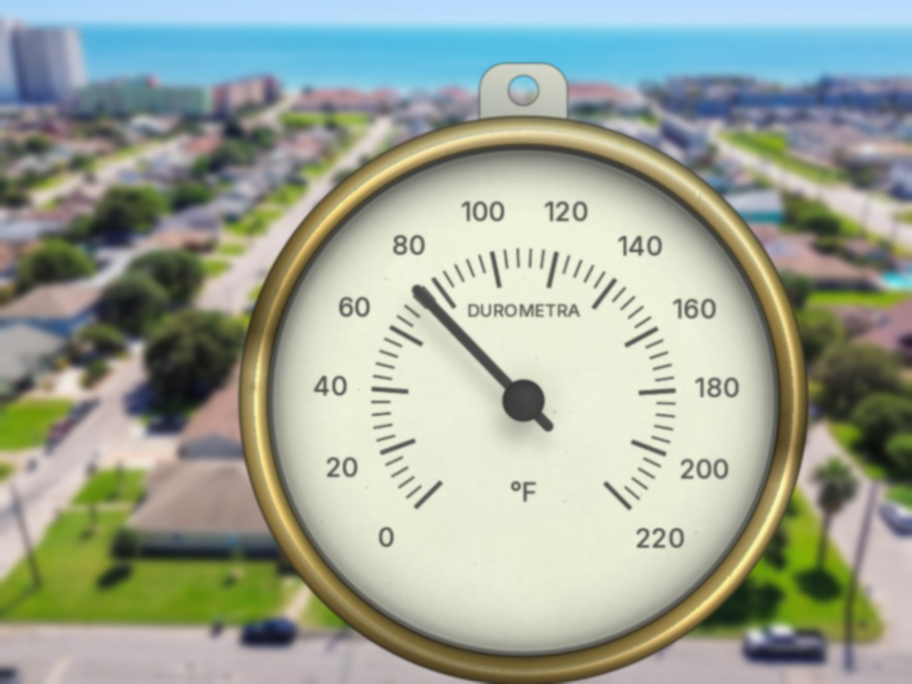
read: value=74 unit=°F
